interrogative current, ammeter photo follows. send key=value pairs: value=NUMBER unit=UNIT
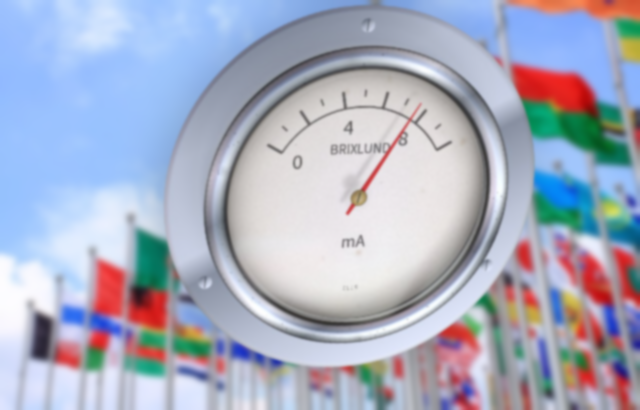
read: value=7.5 unit=mA
